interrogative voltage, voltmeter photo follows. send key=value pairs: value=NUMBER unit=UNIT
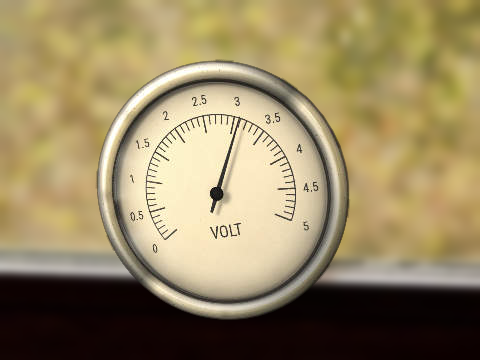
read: value=3.1 unit=V
